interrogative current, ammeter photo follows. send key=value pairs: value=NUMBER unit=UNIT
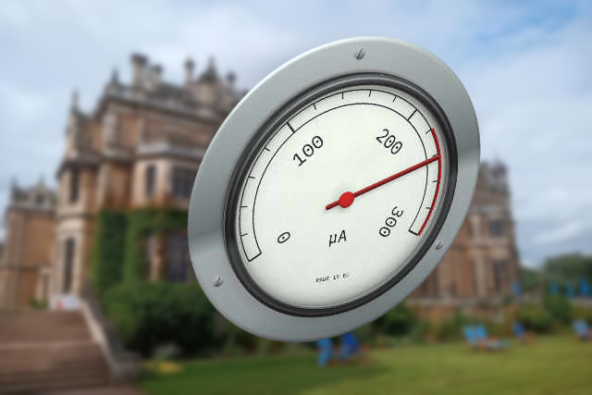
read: value=240 unit=µA
